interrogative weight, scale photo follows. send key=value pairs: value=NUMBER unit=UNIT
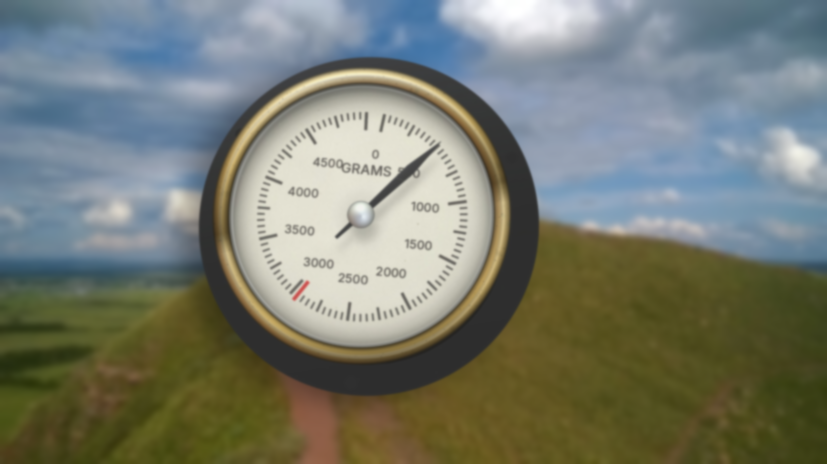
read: value=500 unit=g
